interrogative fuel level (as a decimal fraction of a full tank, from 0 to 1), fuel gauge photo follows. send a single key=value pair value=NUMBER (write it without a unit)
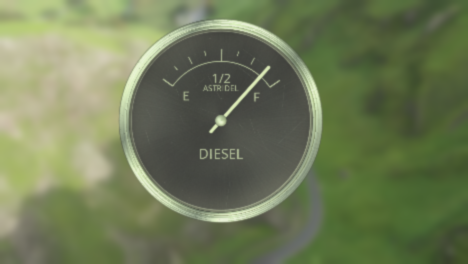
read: value=0.875
